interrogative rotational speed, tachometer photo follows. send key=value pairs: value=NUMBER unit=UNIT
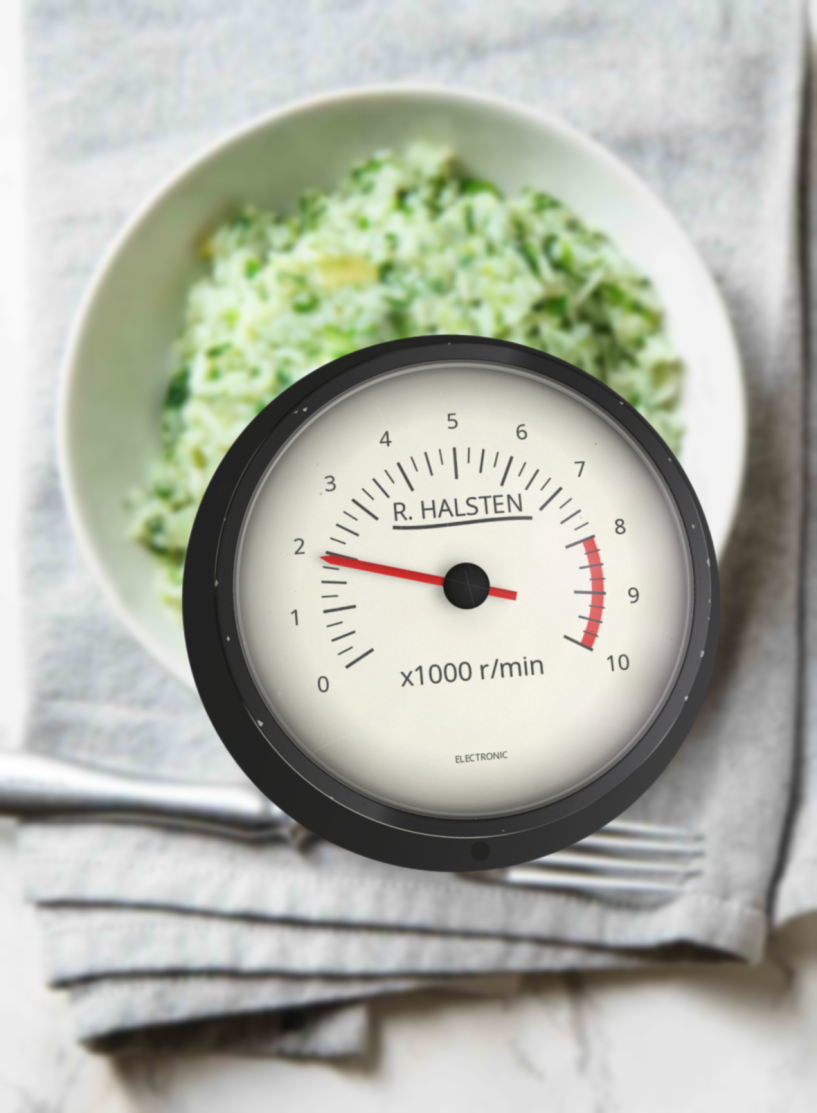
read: value=1875 unit=rpm
